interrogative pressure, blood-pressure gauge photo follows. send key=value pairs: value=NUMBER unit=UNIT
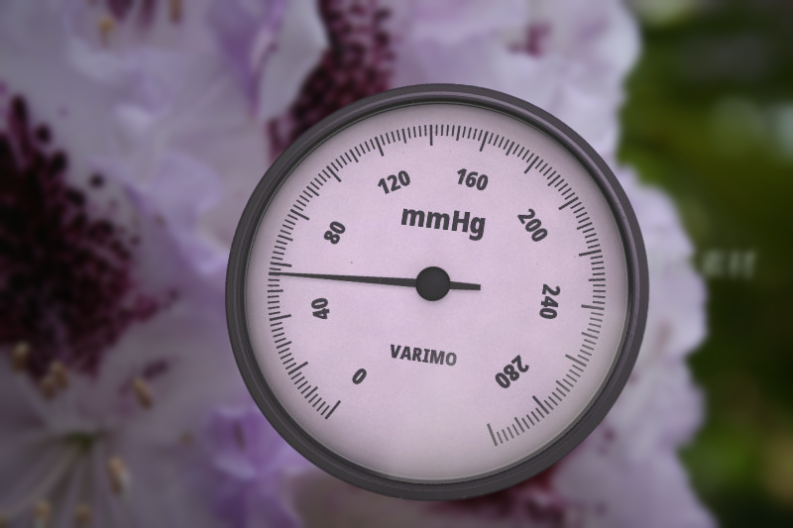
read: value=56 unit=mmHg
